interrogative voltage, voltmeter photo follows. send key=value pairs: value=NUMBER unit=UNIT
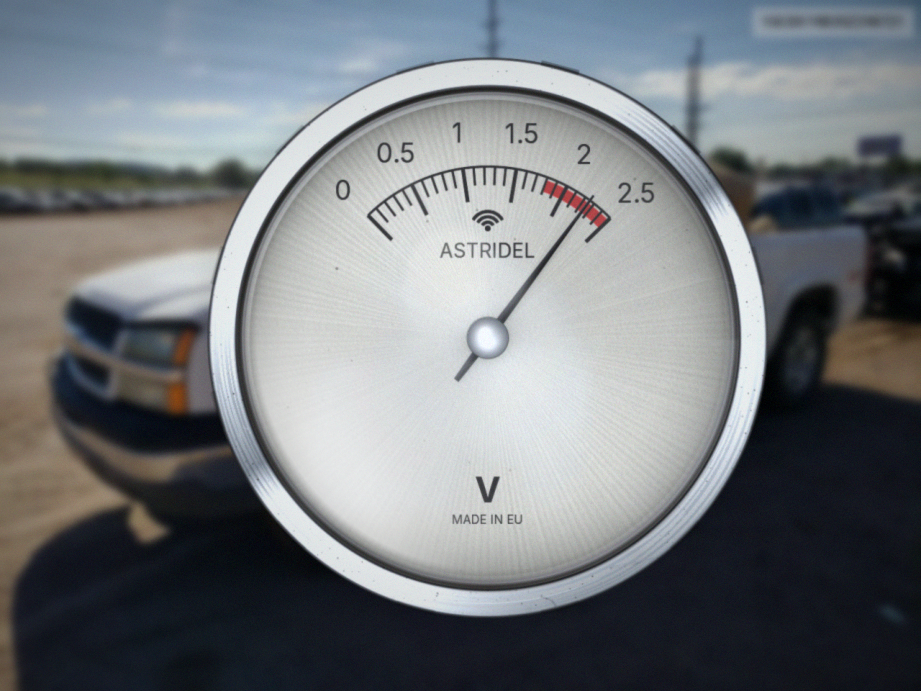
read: value=2.25 unit=V
